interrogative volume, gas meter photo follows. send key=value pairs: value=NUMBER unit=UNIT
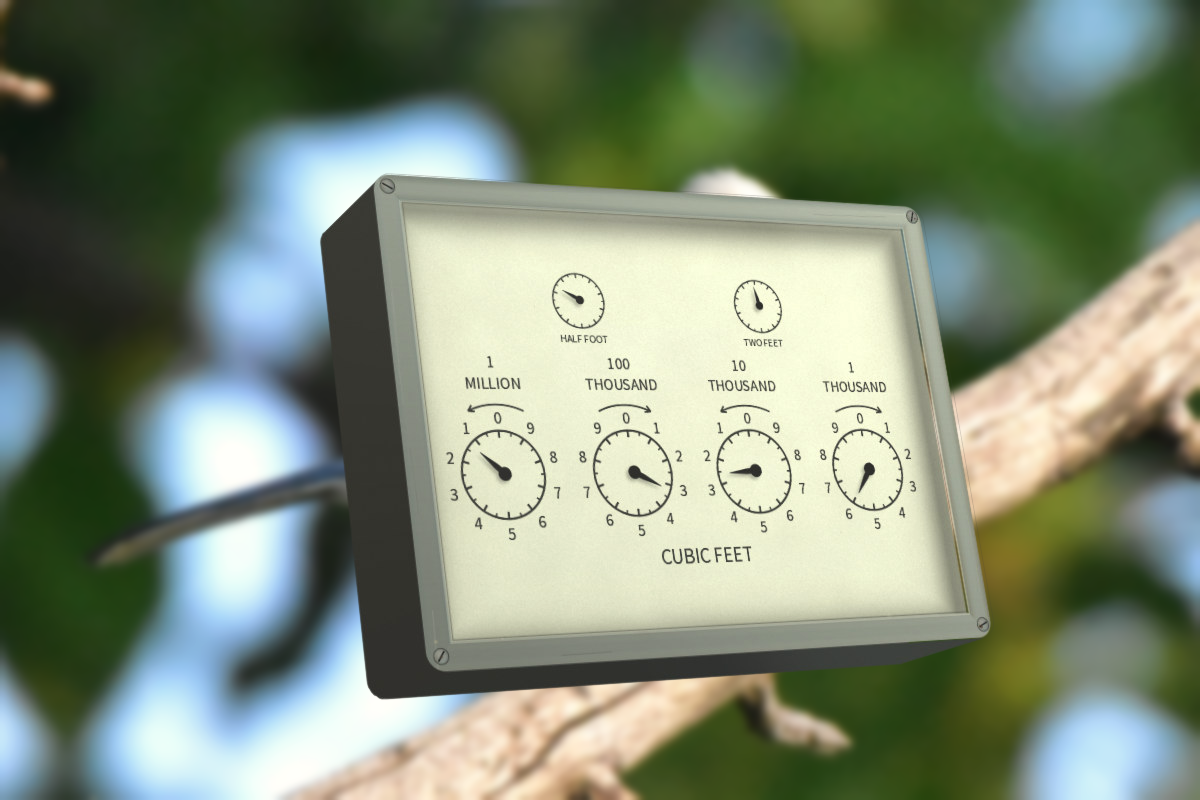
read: value=132600 unit=ft³
